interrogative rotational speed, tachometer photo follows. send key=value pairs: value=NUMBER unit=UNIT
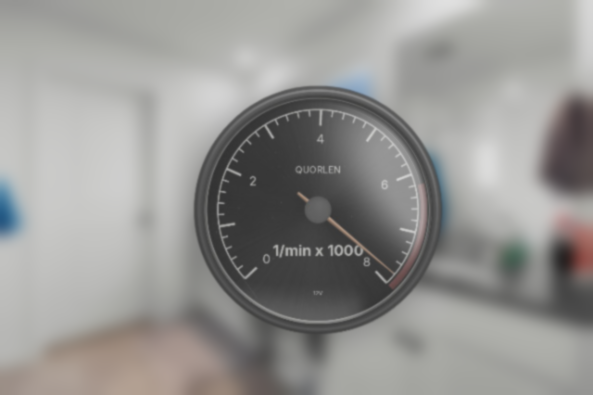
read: value=7800 unit=rpm
